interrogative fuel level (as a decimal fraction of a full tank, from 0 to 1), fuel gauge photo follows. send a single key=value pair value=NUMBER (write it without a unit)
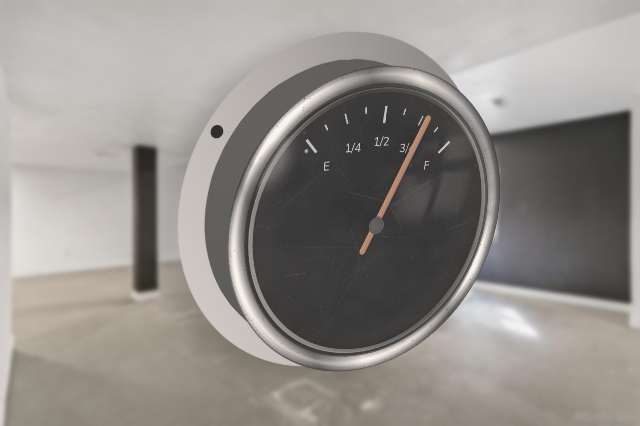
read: value=0.75
